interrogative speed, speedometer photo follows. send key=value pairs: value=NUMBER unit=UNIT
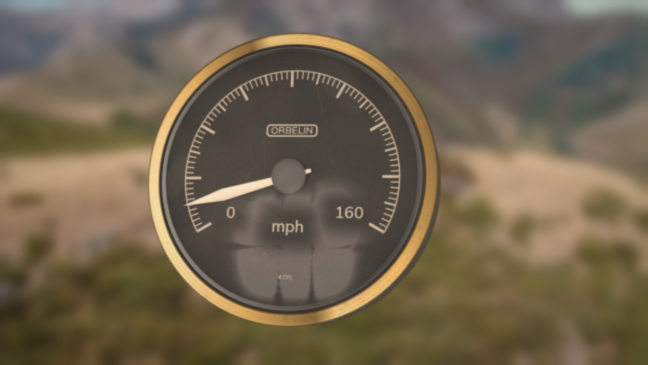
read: value=10 unit=mph
